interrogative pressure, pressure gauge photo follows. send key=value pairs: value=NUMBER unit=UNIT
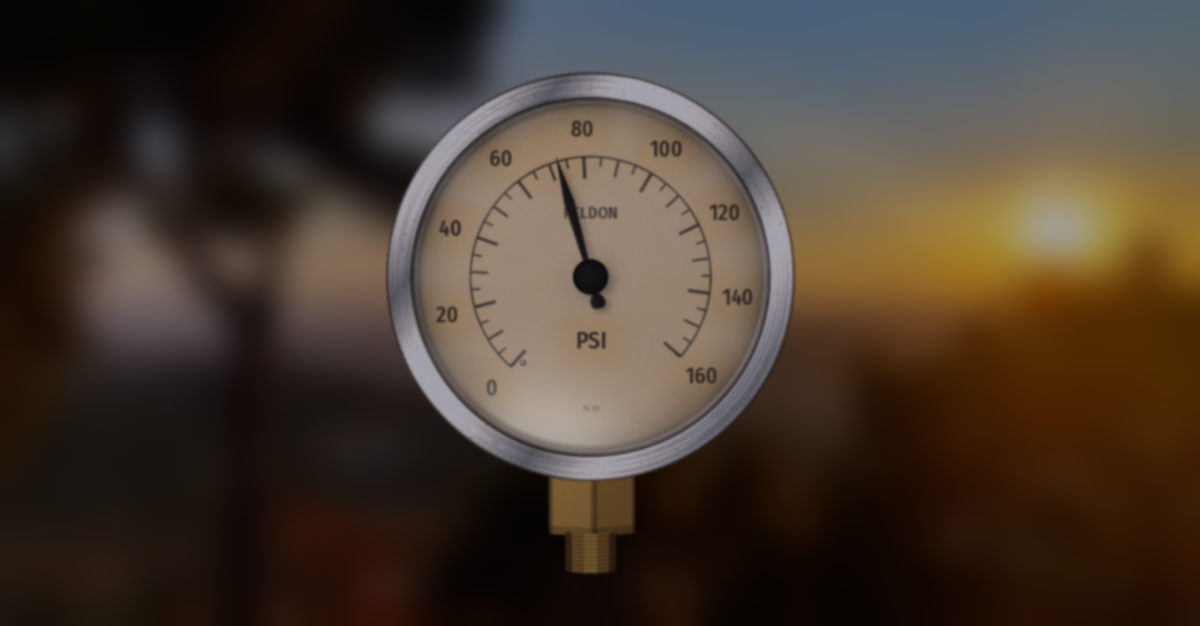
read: value=72.5 unit=psi
